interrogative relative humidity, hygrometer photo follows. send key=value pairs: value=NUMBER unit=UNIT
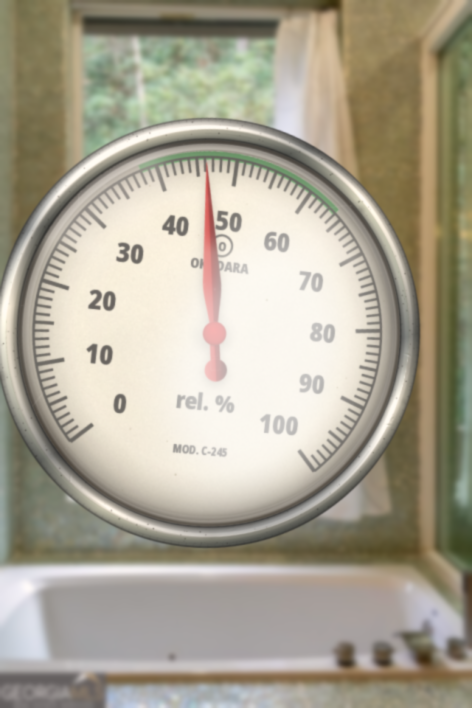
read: value=46 unit=%
